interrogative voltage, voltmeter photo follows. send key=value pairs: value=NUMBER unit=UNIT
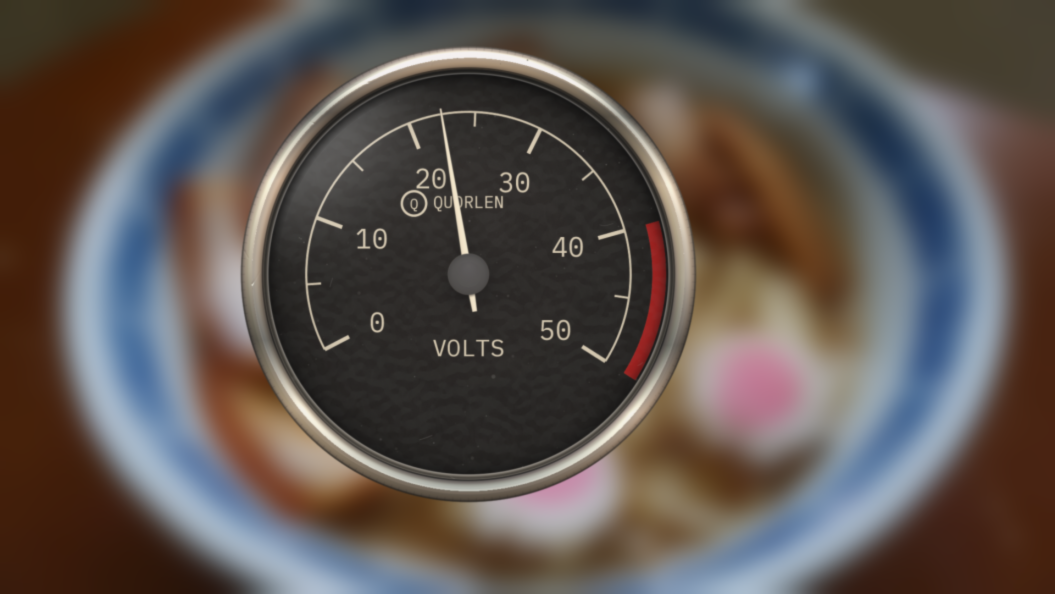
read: value=22.5 unit=V
